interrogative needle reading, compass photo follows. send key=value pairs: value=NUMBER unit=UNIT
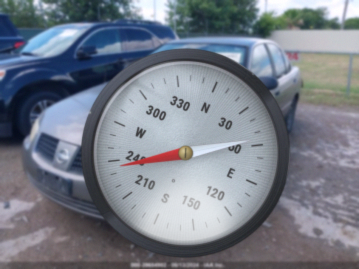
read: value=235 unit=°
